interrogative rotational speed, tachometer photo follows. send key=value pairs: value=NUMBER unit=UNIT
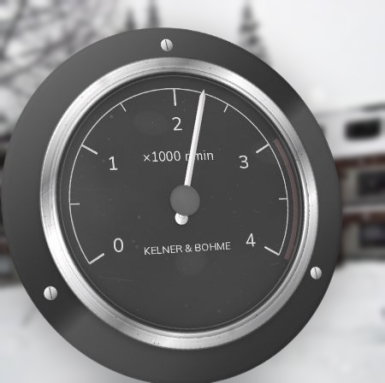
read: value=2250 unit=rpm
